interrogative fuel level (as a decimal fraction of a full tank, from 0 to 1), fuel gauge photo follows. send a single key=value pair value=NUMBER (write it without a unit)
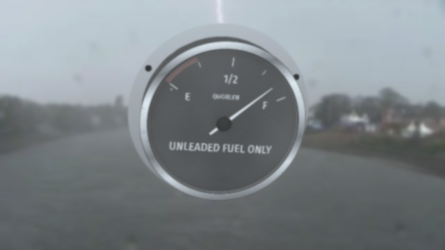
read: value=0.875
